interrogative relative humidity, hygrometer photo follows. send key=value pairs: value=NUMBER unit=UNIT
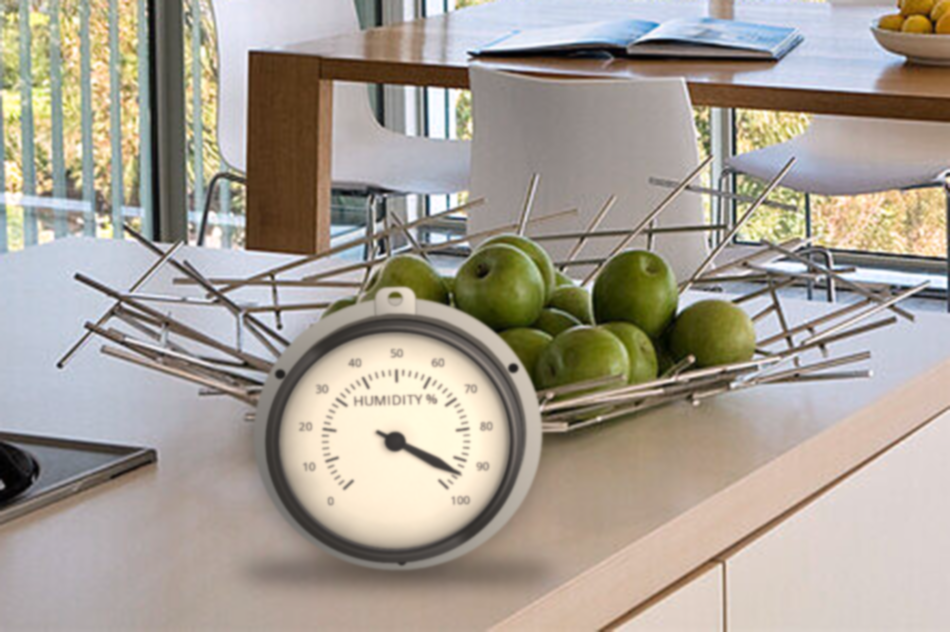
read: value=94 unit=%
